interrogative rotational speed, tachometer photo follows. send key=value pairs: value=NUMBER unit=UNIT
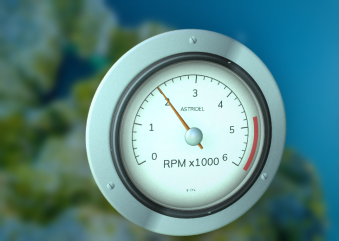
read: value=2000 unit=rpm
